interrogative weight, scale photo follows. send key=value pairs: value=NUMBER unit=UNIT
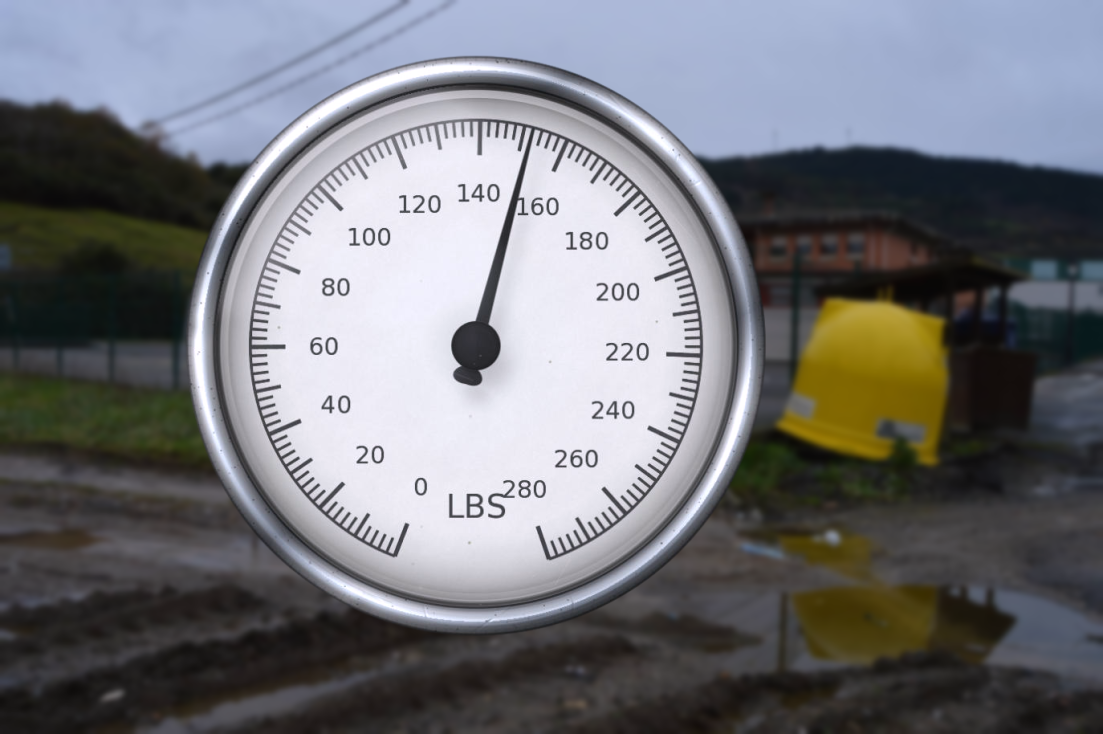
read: value=152 unit=lb
